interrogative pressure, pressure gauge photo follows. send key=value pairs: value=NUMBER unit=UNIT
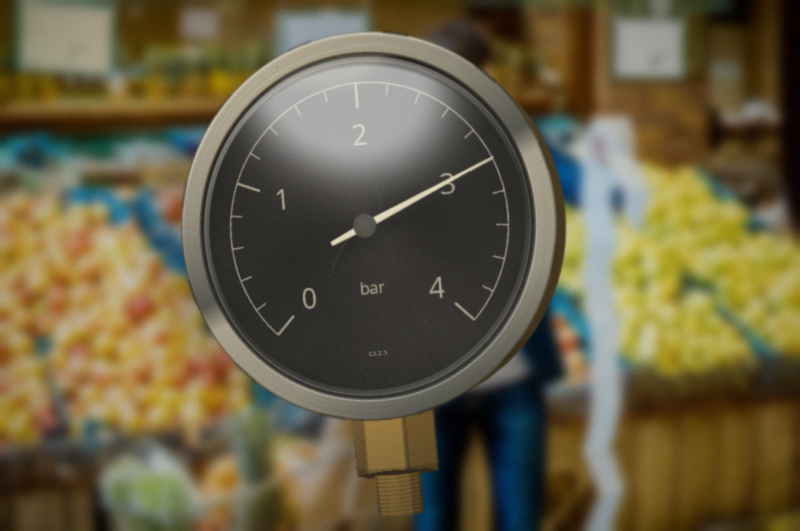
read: value=3 unit=bar
